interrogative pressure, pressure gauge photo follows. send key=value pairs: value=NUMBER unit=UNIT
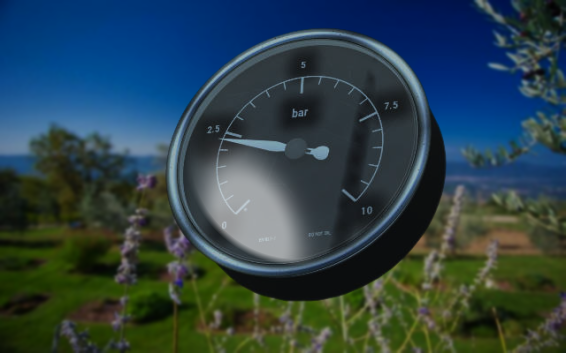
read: value=2.25 unit=bar
